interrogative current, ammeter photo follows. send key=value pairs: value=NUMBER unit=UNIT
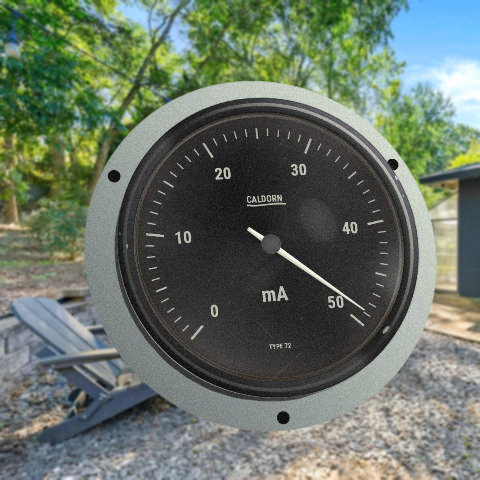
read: value=49 unit=mA
